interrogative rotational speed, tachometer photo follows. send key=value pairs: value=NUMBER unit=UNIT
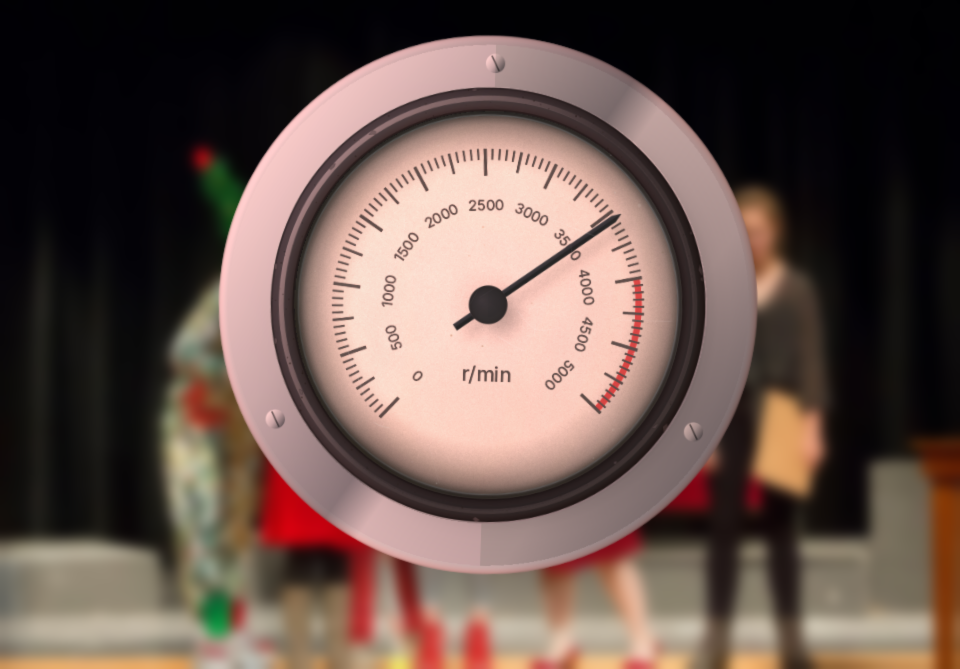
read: value=3550 unit=rpm
